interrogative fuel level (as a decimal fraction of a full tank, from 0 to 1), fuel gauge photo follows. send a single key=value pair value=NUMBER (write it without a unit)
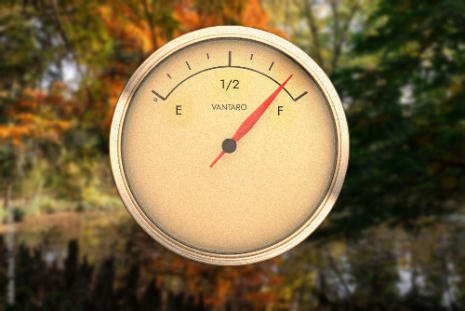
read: value=0.875
